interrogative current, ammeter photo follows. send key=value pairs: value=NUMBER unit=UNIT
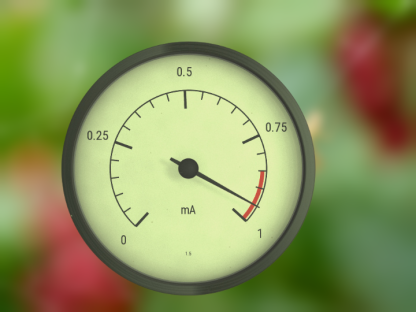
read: value=0.95 unit=mA
